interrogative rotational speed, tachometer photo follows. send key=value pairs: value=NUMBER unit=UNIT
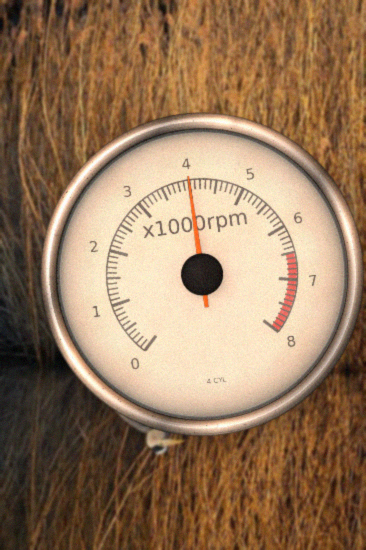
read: value=4000 unit=rpm
